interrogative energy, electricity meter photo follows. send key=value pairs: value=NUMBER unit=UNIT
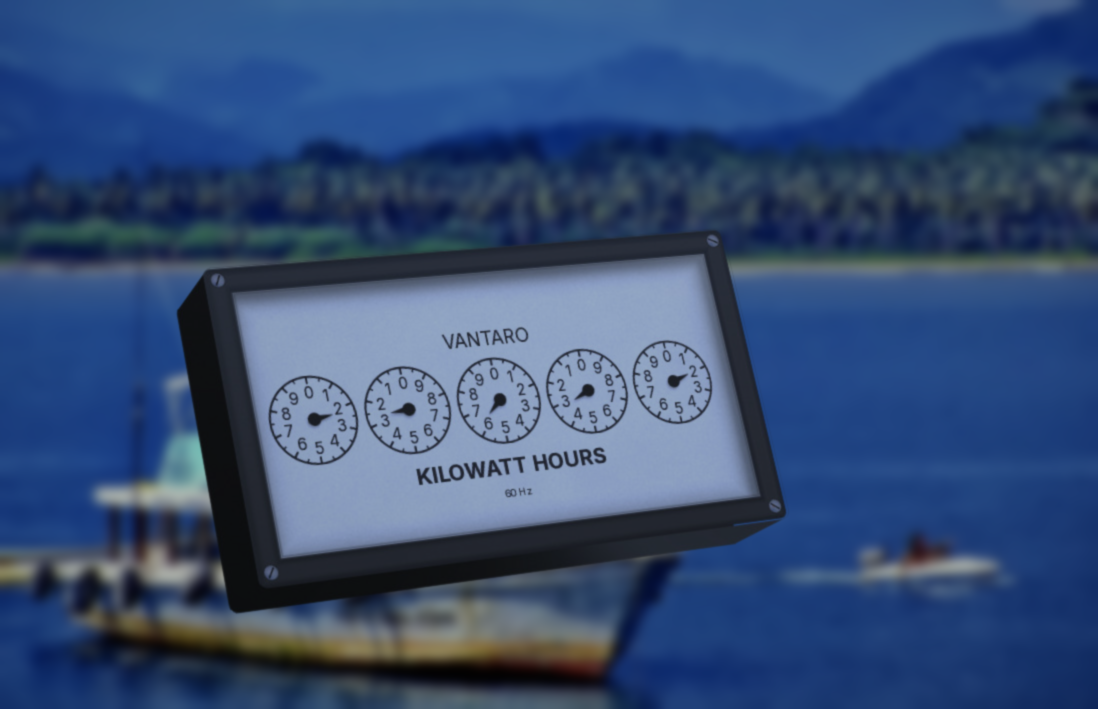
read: value=22632 unit=kWh
